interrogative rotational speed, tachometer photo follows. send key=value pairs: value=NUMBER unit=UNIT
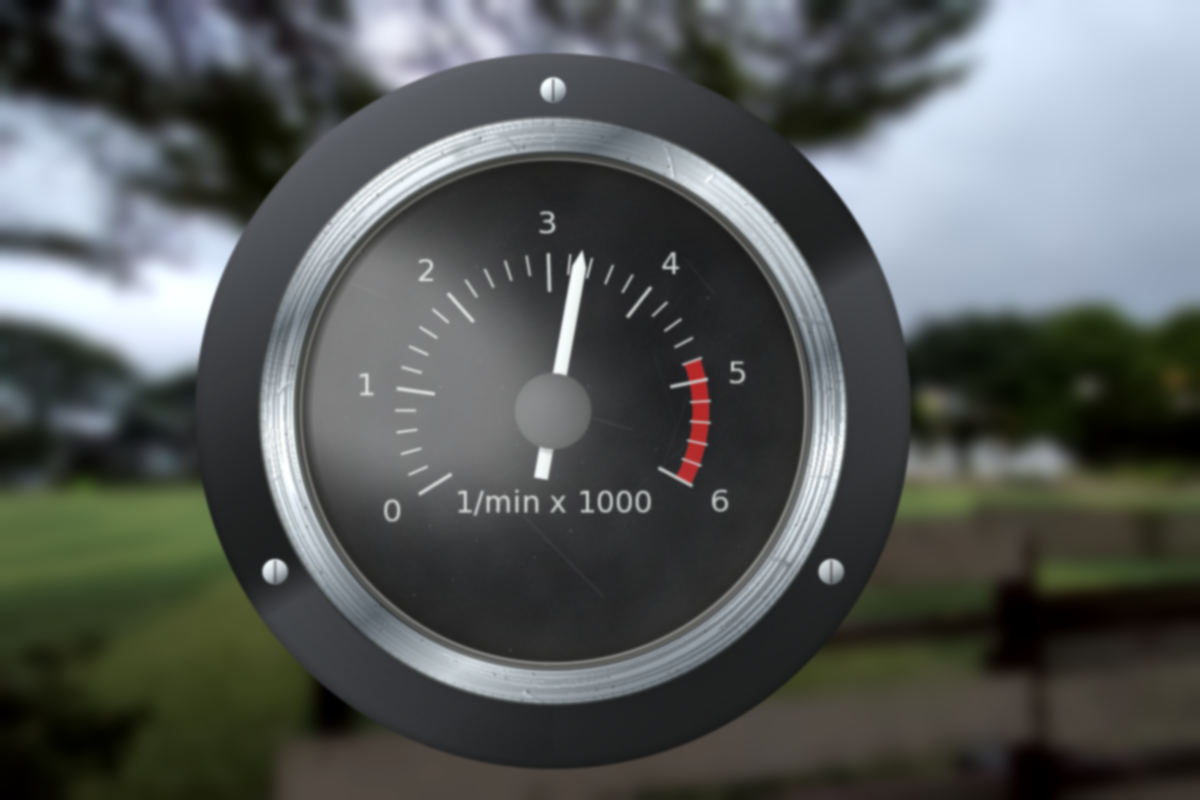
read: value=3300 unit=rpm
